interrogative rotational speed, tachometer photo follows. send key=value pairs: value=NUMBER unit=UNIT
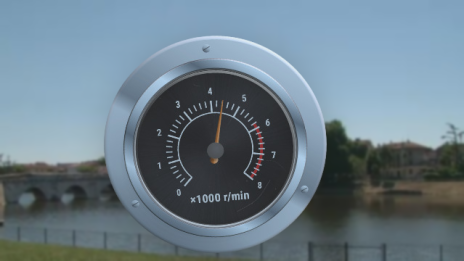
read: value=4400 unit=rpm
